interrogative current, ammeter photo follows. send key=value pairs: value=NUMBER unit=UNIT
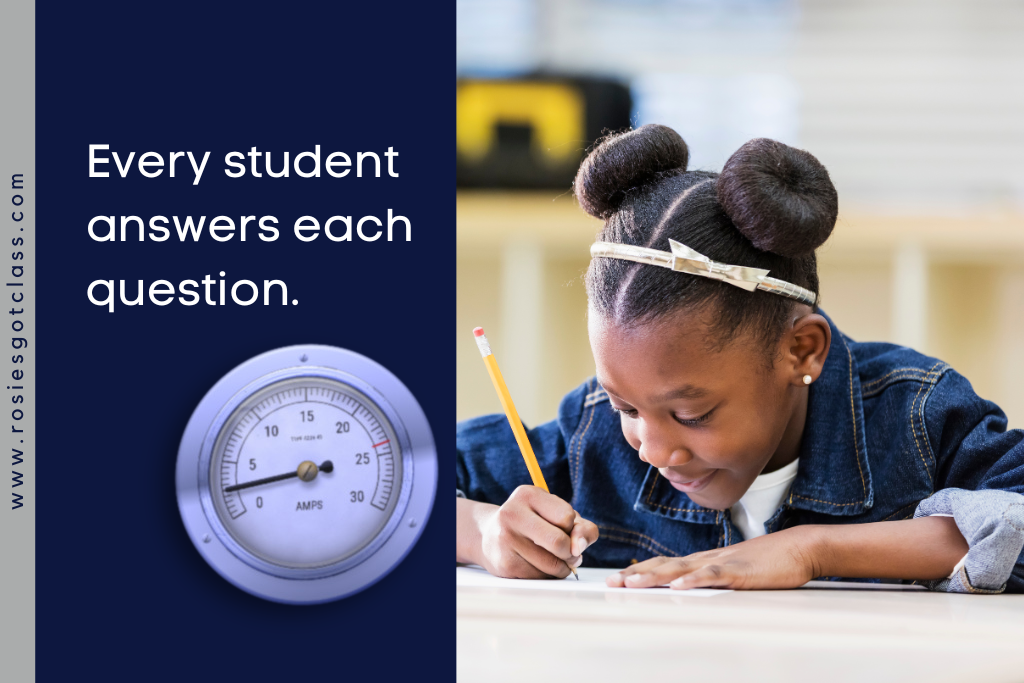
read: value=2.5 unit=A
